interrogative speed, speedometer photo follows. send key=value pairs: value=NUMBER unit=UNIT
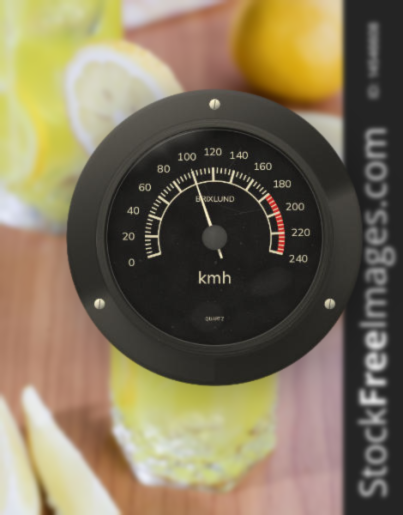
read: value=100 unit=km/h
